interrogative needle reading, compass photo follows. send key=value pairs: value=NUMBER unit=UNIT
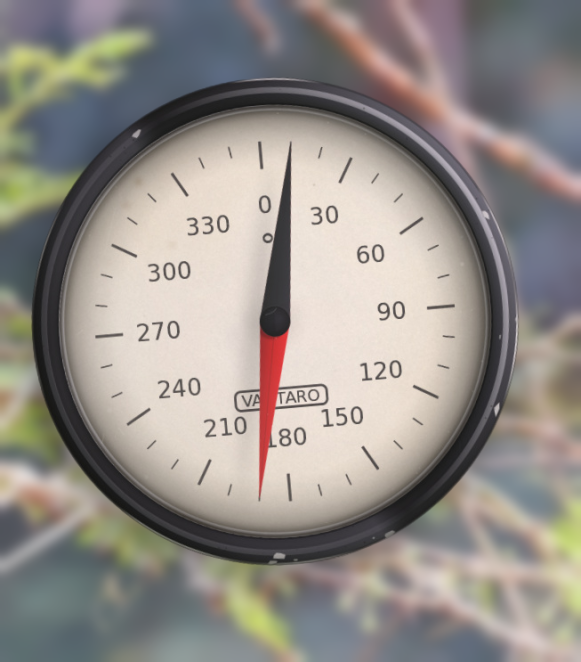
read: value=190 unit=°
